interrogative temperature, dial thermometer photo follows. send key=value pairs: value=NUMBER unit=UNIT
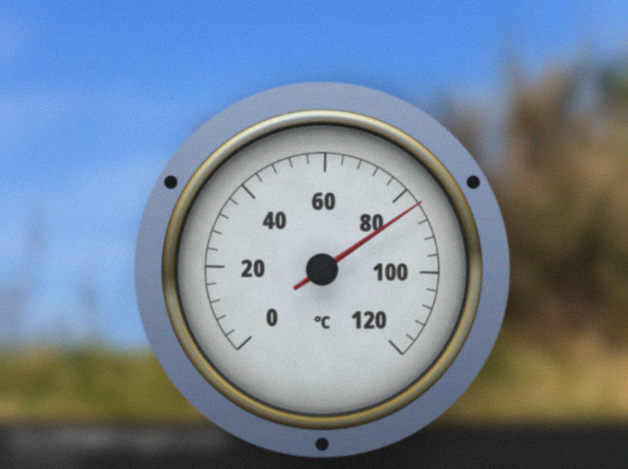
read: value=84 unit=°C
